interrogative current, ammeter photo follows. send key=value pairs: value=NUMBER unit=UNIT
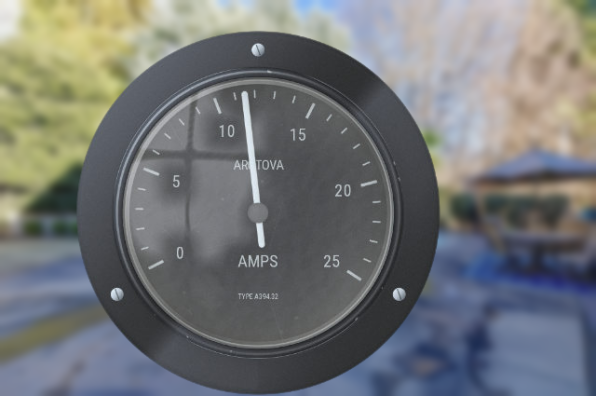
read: value=11.5 unit=A
